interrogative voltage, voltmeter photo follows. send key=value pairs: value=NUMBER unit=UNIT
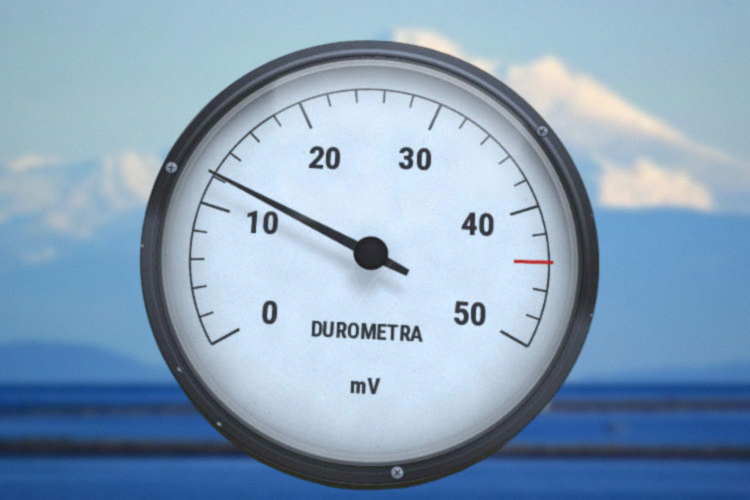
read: value=12 unit=mV
